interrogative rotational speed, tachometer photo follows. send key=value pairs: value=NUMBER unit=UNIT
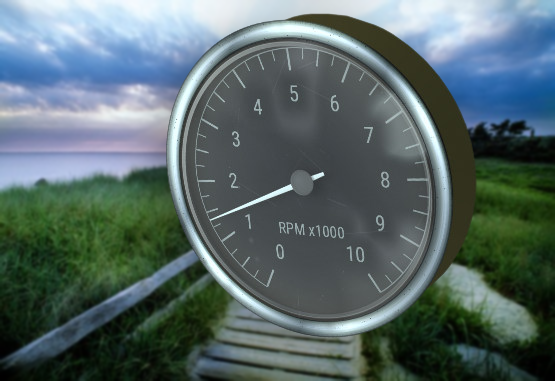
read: value=1375 unit=rpm
